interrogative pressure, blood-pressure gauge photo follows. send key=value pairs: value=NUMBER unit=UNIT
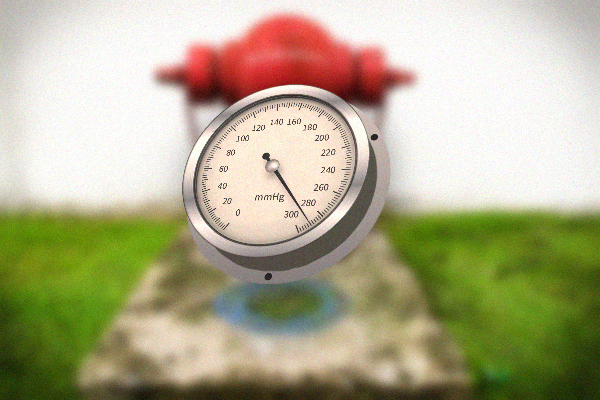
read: value=290 unit=mmHg
